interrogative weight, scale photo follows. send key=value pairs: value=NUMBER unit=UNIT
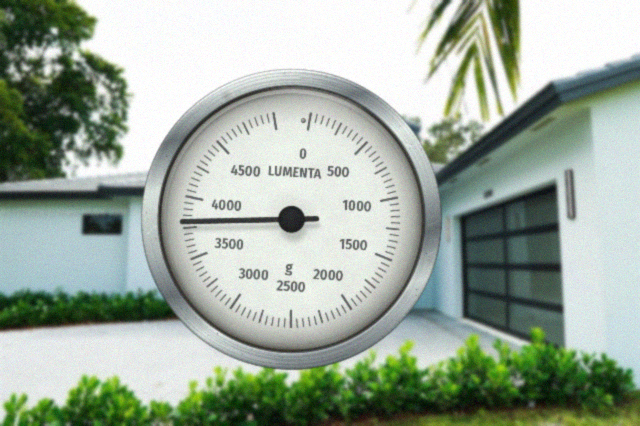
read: value=3800 unit=g
